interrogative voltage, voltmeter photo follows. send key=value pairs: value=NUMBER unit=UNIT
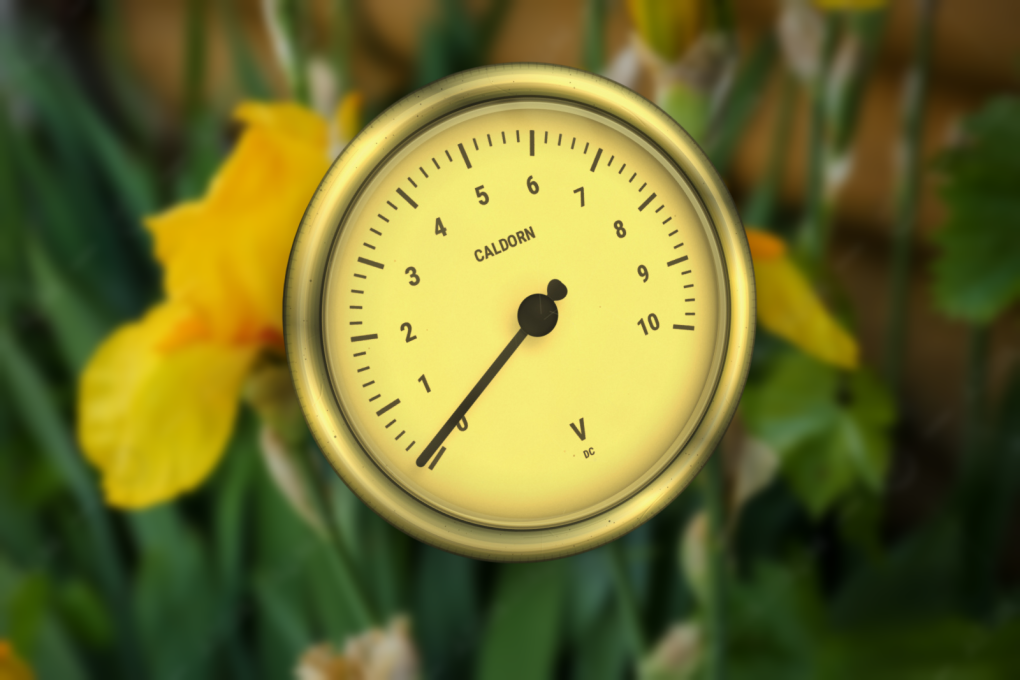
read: value=0.2 unit=V
